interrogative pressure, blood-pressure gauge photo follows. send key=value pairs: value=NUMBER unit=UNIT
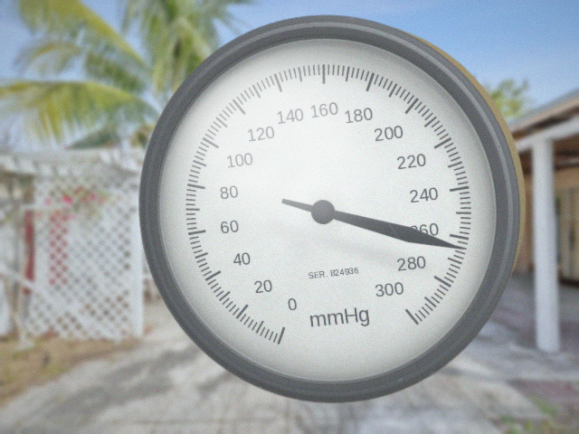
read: value=264 unit=mmHg
